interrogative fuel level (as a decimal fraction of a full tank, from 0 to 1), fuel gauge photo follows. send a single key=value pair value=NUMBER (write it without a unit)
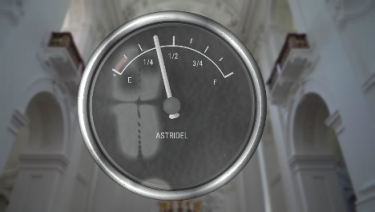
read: value=0.375
